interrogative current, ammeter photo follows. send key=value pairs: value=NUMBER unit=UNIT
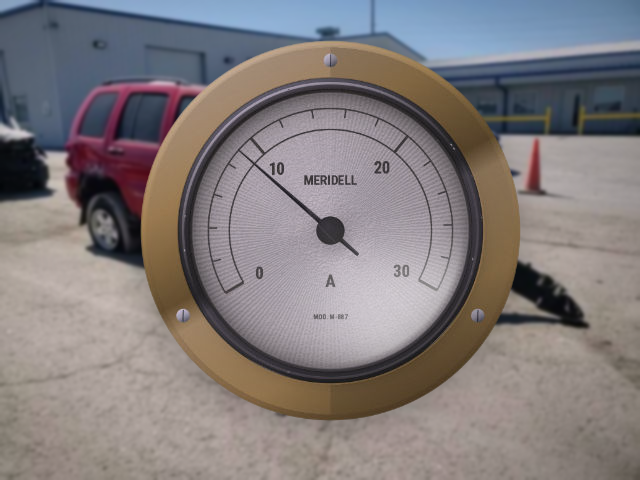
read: value=9 unit=A
